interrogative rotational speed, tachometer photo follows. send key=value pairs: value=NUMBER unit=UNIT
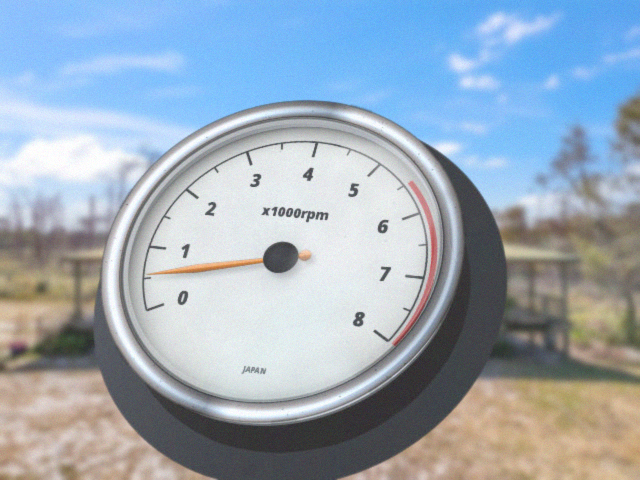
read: value=500 unit=rpm
